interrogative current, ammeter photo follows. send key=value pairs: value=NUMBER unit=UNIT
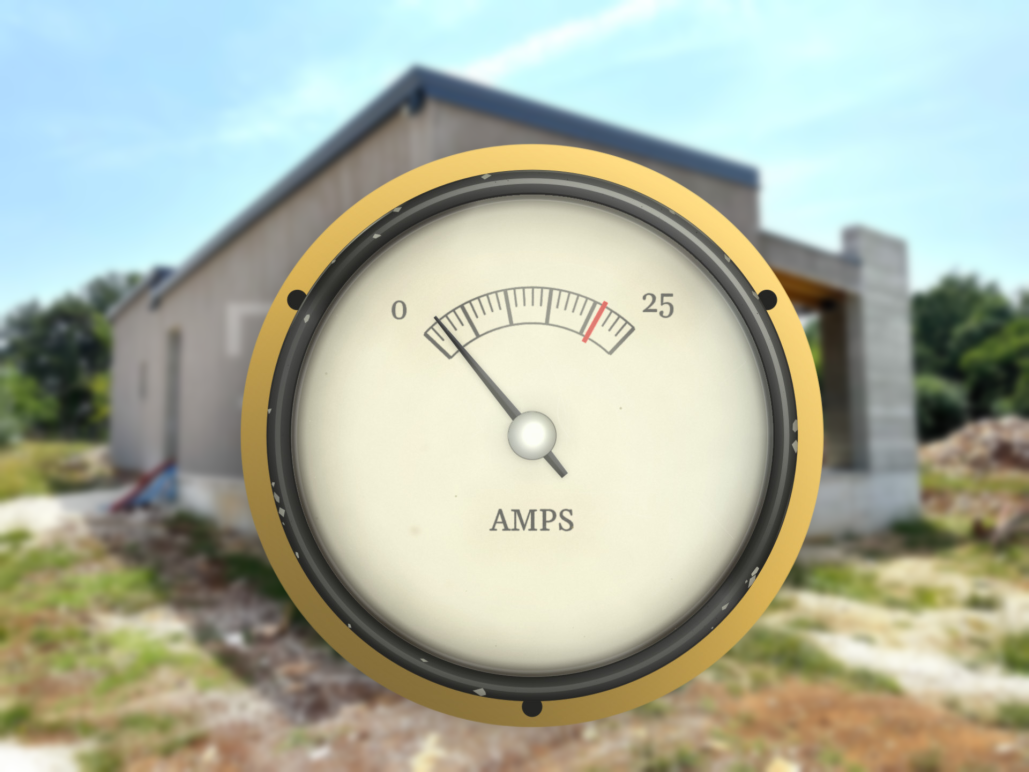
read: value=2 unit=A
